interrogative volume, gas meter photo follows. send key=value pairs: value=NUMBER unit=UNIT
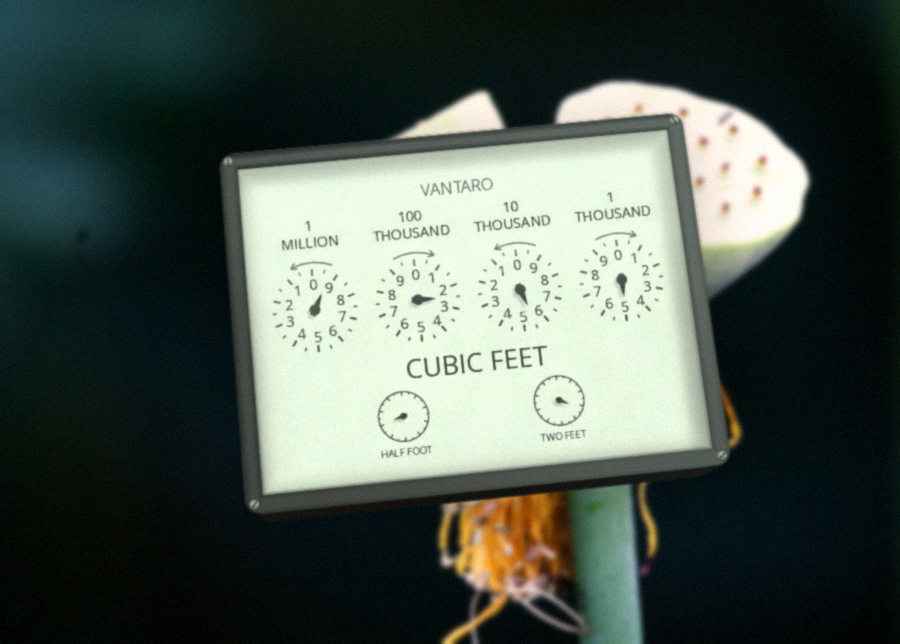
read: value=925500 unit=ft³
